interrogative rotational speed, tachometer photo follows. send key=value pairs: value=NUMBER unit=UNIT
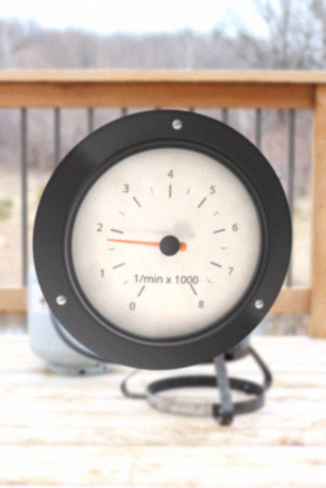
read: value=1750 unit=rpm
